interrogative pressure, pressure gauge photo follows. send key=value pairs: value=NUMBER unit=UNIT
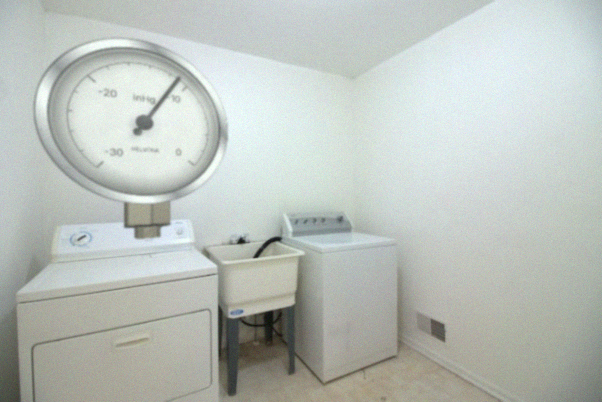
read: value=-11 unit=inHg
